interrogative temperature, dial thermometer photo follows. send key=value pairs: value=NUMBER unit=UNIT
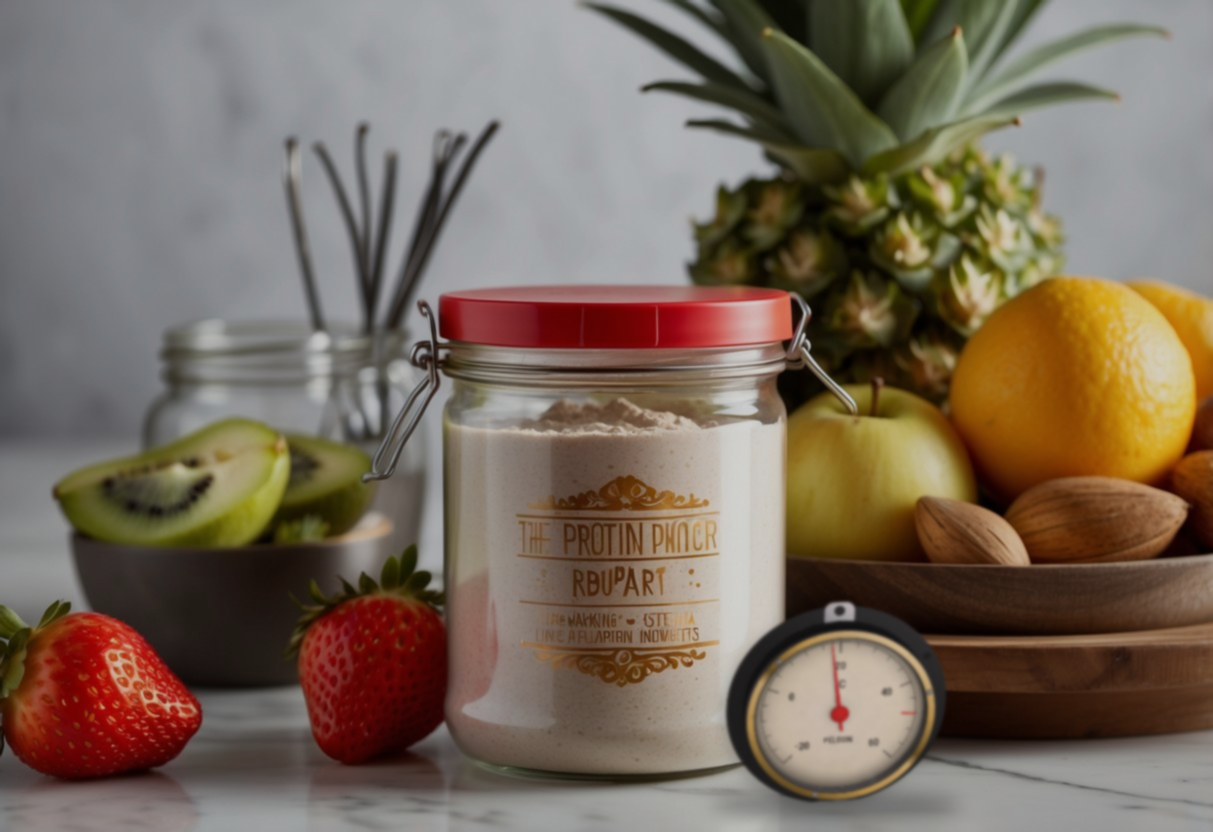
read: value=18 unit=°C
